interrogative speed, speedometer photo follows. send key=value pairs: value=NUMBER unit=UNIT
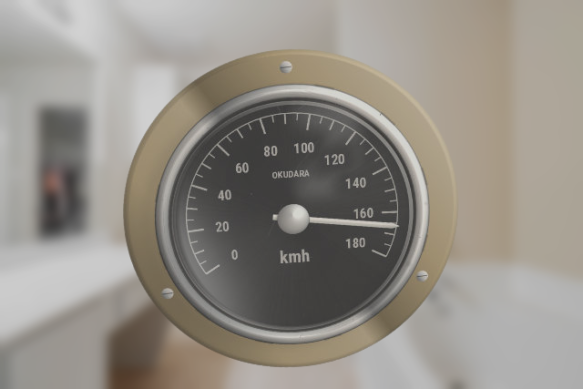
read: value=165 unit=km/h
